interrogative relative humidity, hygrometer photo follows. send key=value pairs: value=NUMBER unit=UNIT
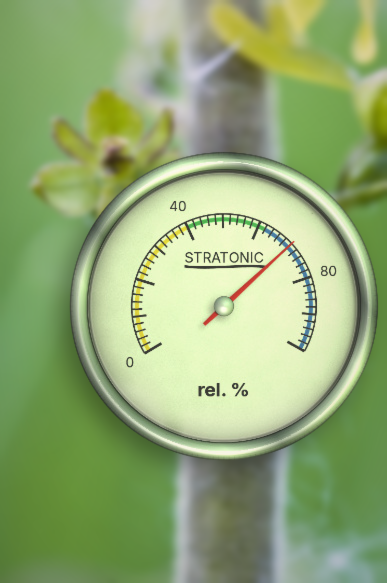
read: value=70 unit=%
